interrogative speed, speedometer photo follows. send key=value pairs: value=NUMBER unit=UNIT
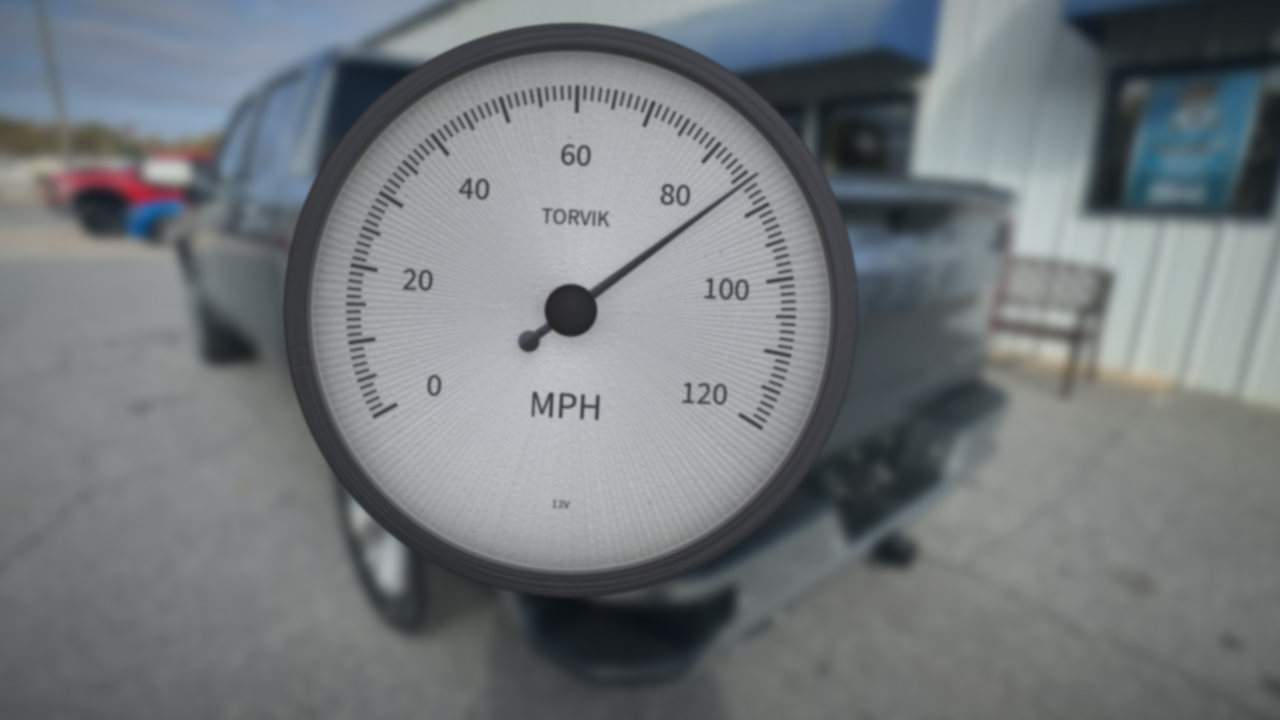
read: value=86 unit=mph
